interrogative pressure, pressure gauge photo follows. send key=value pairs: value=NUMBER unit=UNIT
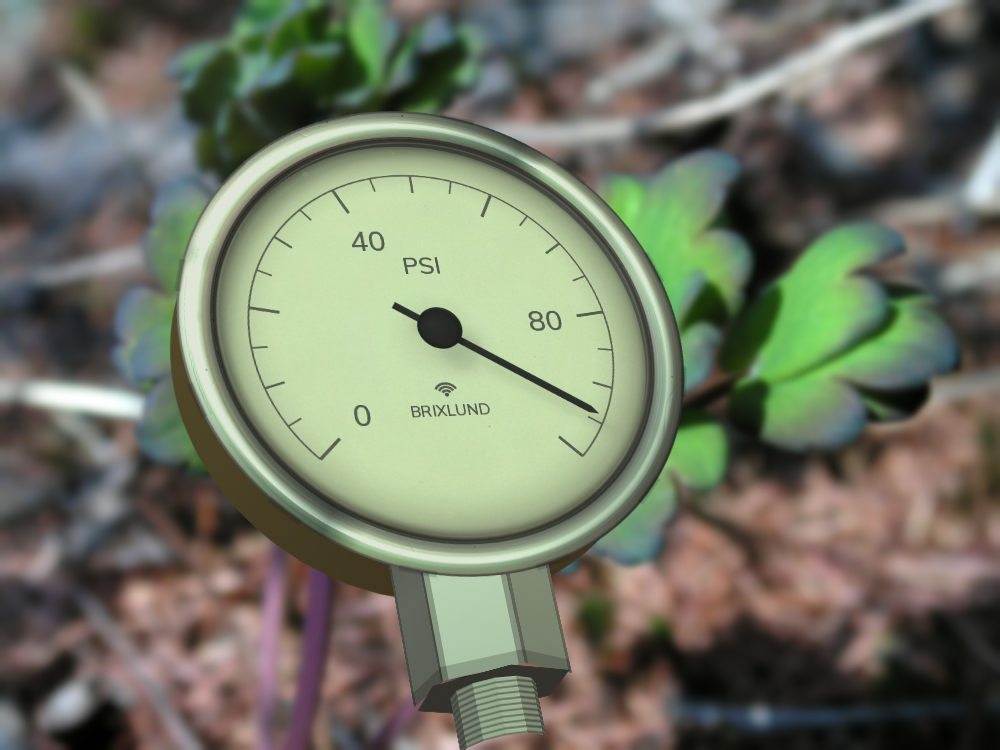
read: value=95 unit=psi
